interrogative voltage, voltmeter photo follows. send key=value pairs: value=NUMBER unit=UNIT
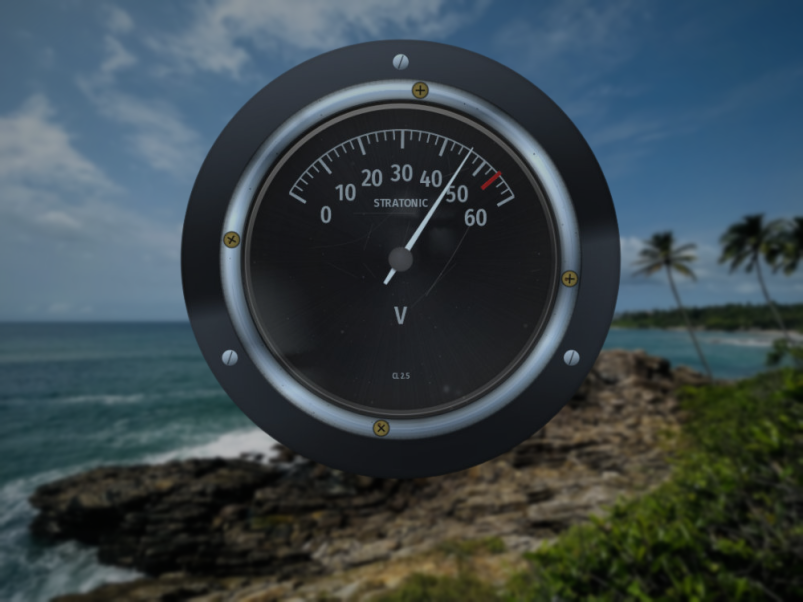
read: value=46 unit=V
